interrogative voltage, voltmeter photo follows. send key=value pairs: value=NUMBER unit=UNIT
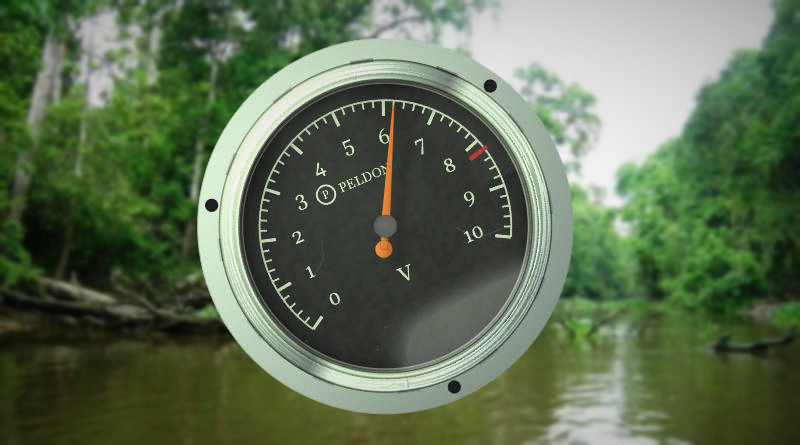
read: value=6.2 unit=V
